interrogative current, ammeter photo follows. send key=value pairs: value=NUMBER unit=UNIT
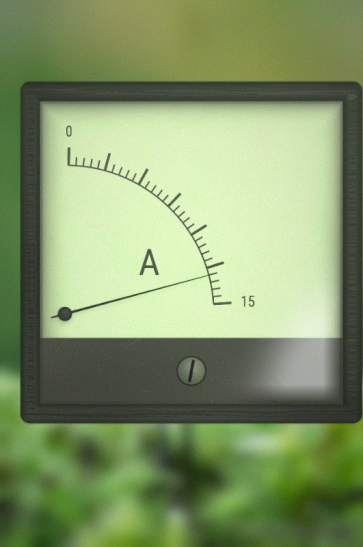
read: value=13 unit=A
